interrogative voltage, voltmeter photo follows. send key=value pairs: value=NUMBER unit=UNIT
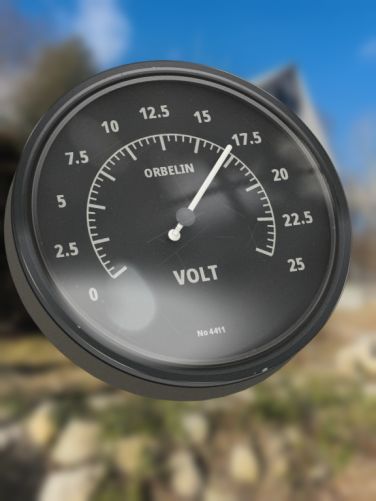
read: value=17 unit=V
